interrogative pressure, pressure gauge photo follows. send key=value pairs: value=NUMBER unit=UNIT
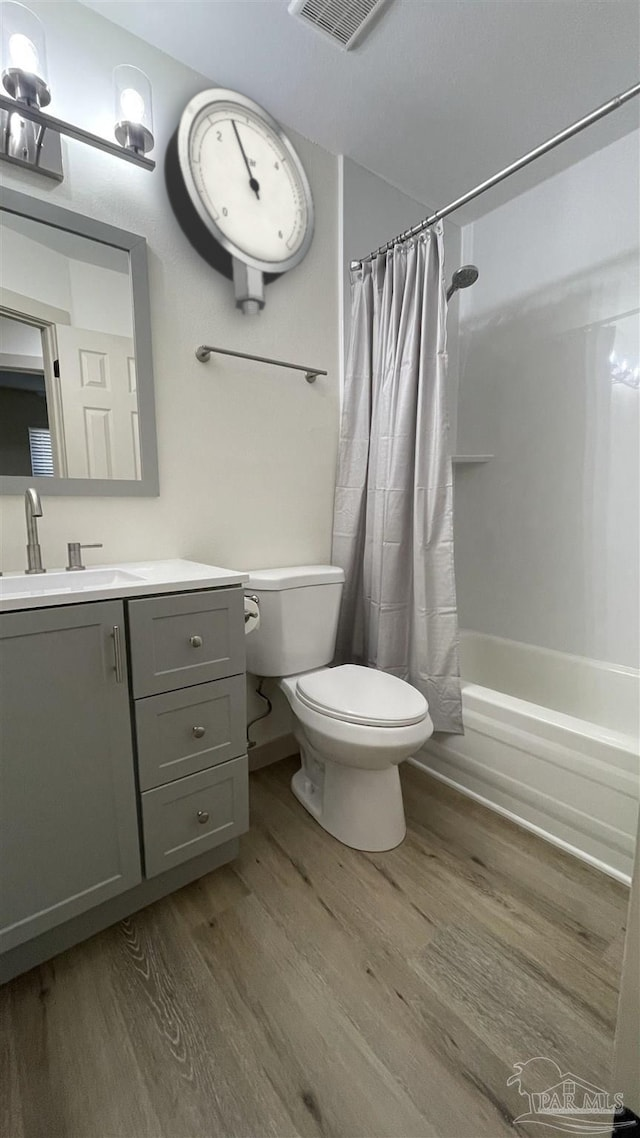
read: value=2.5 unit=bar
